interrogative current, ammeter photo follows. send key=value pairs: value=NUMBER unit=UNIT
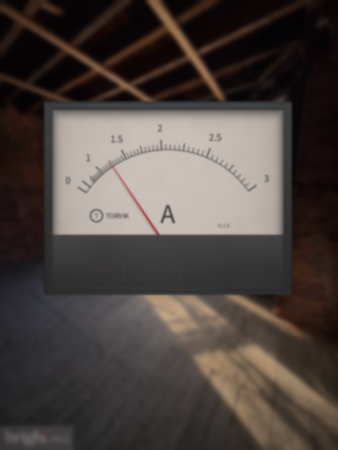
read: value=1.25 unit=A
